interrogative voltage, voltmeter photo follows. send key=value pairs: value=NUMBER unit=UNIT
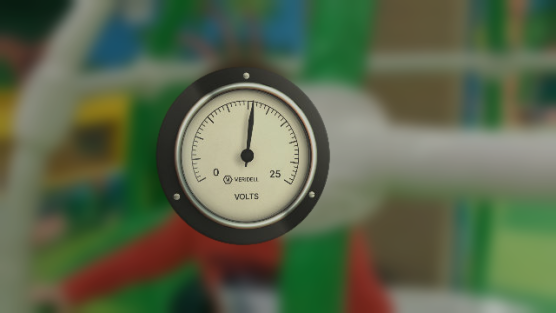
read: value=13 unit=V
